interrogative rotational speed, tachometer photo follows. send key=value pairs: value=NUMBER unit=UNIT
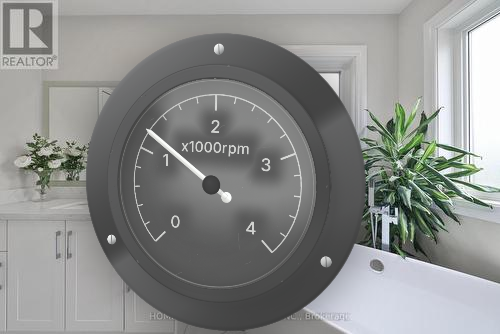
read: value=1200 unit=rpm
